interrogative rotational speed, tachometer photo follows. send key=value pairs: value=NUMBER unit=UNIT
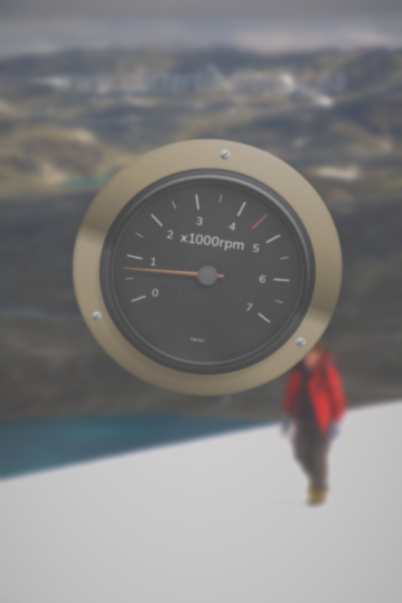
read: value=750 unit=rpm
